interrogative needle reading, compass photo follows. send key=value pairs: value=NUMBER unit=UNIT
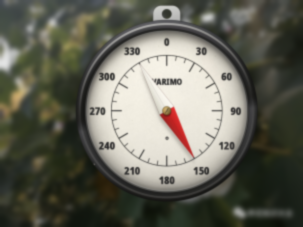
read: value=150 unit=°
